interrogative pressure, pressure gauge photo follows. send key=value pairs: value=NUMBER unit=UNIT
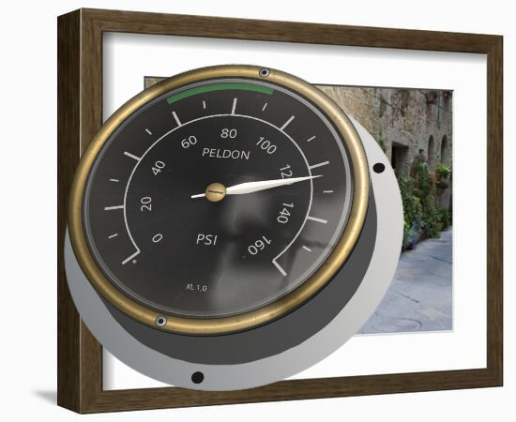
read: value=125 unit=psi
